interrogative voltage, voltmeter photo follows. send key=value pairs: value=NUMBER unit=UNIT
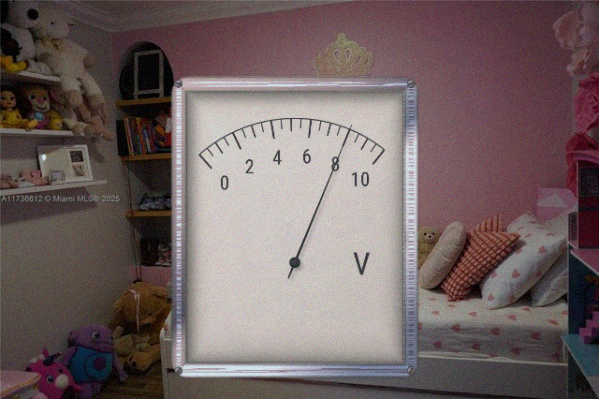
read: value=8 unit=V
